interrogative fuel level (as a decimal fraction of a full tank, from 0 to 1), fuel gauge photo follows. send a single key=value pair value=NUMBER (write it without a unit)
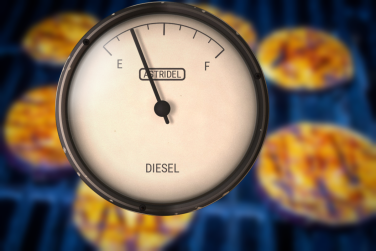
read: value=0.25
